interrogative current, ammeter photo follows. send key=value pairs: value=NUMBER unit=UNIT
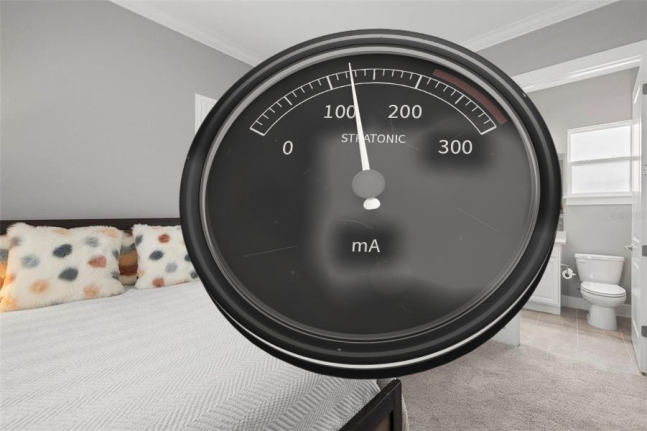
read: value=125 unit=mA
